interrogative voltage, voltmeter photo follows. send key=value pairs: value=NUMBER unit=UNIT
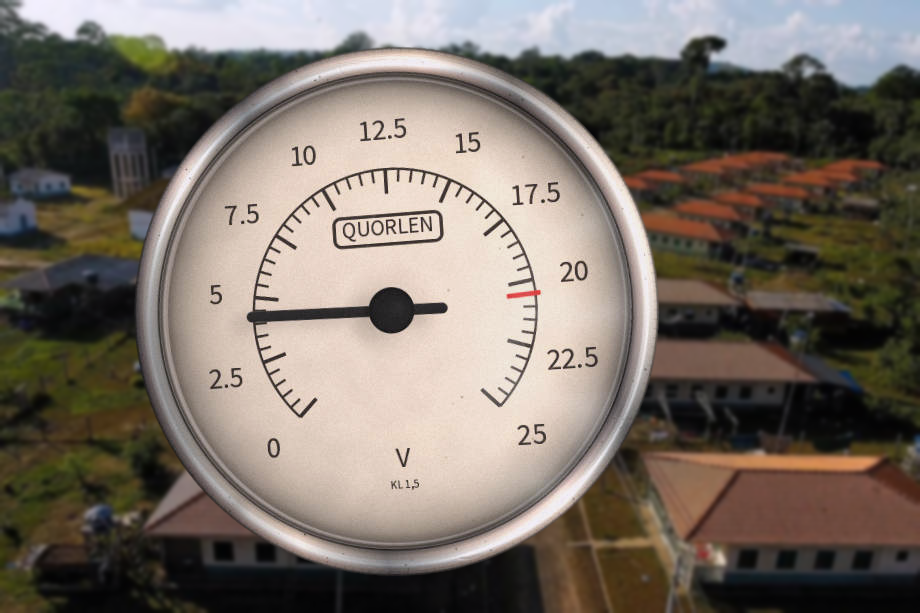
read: value=4.25 unit=V
